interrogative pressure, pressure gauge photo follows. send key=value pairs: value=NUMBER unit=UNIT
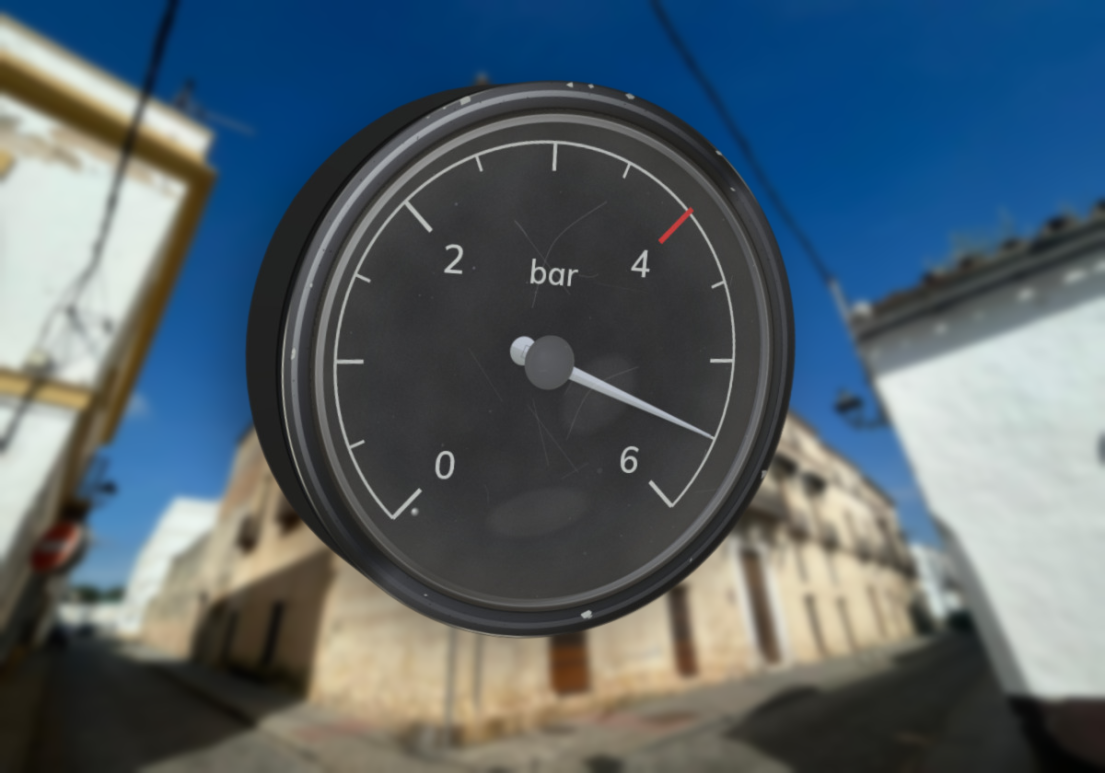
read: value=5.5 unit=bar
